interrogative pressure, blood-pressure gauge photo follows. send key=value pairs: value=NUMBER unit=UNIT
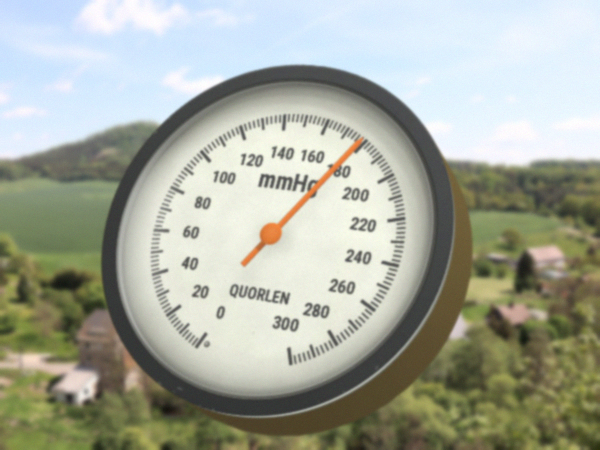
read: value=180 unit=mmHg
